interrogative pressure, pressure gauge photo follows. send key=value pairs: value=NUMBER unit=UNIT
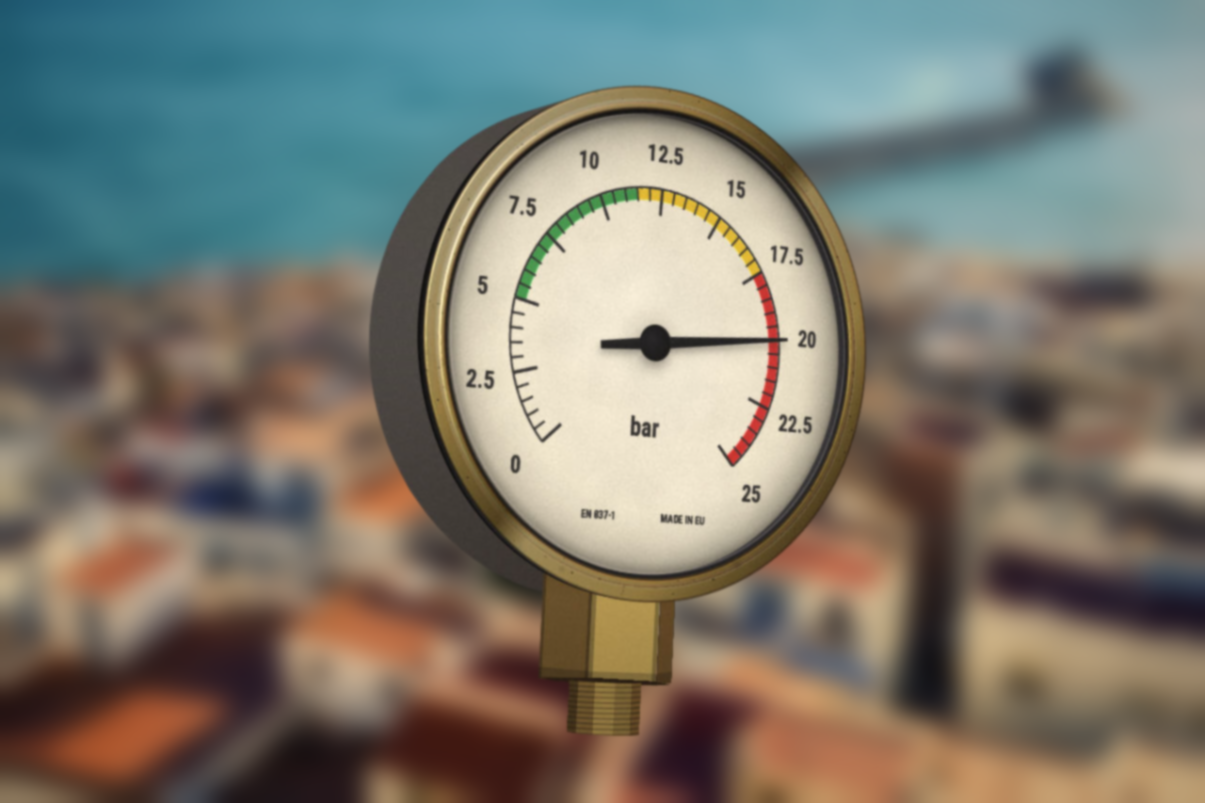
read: value=20 unit=bar
